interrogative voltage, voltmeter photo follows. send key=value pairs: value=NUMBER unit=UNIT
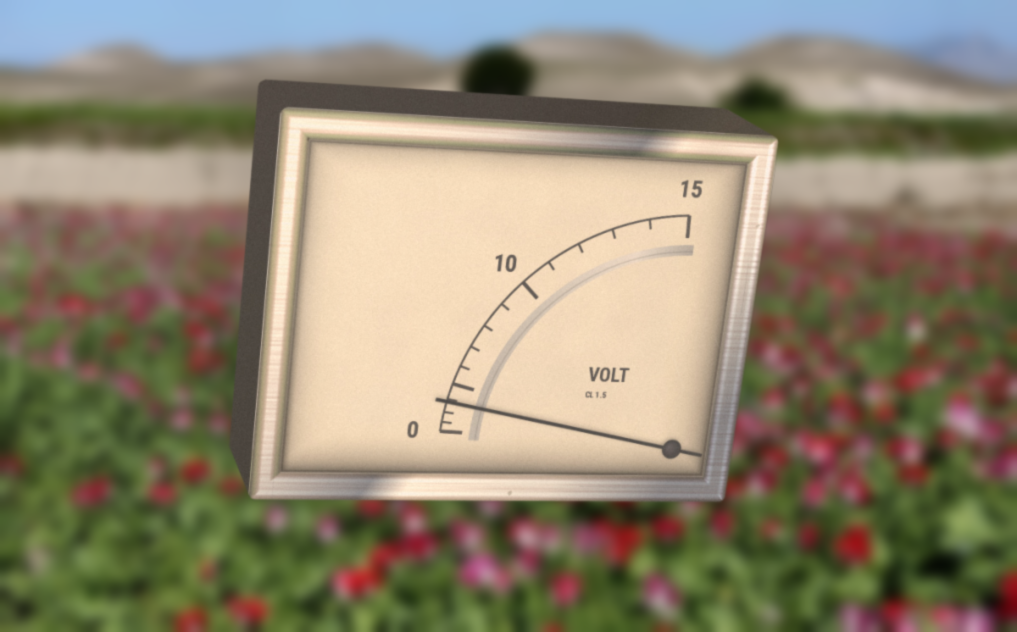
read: value=4 unit=V
